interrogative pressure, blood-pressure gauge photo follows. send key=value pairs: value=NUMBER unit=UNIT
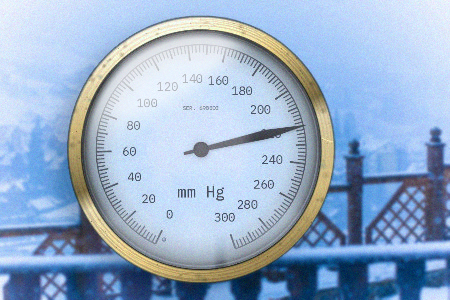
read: value=220 unit=mmHg
